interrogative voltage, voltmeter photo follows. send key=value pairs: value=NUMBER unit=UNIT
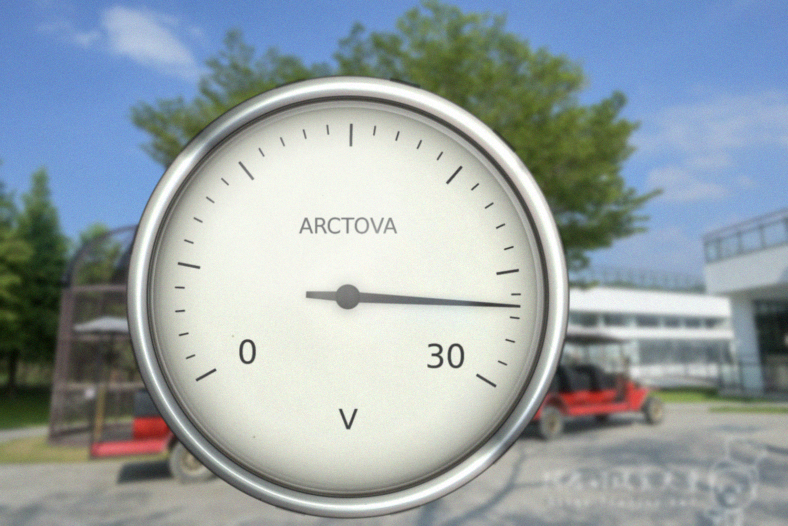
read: value=26.5 unit=V
